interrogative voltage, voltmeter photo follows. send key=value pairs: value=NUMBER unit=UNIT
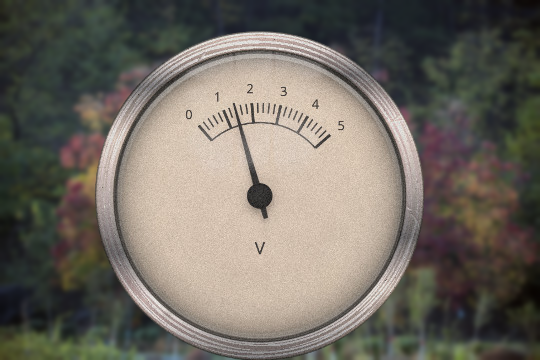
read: value=1.4 unit=V
